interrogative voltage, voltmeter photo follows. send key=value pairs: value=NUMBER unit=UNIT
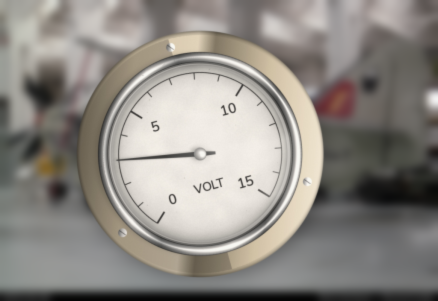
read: value=3 unit=V
